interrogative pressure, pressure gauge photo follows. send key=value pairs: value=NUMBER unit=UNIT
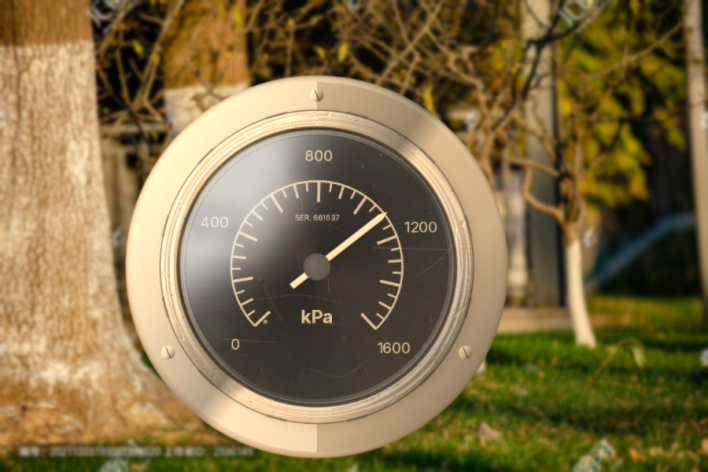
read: value=1100 unit=kPa
